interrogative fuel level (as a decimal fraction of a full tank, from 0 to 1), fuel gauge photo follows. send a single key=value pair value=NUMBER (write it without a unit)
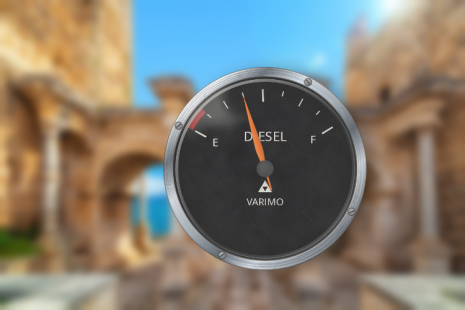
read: value=0.375
